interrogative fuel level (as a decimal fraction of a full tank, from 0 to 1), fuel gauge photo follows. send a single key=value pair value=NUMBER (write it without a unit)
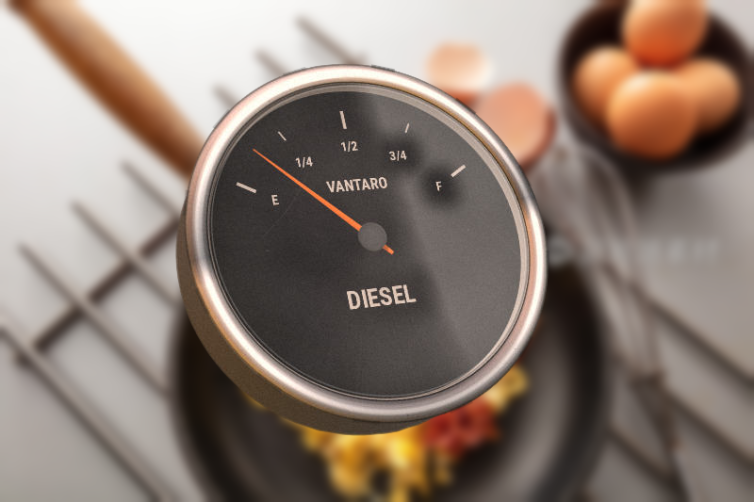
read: value=0.125
